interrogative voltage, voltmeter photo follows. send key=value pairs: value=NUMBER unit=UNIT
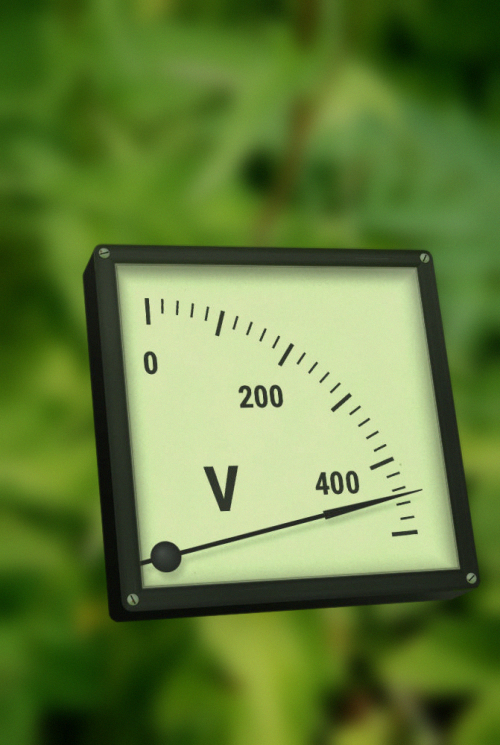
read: value=450 unit=V
